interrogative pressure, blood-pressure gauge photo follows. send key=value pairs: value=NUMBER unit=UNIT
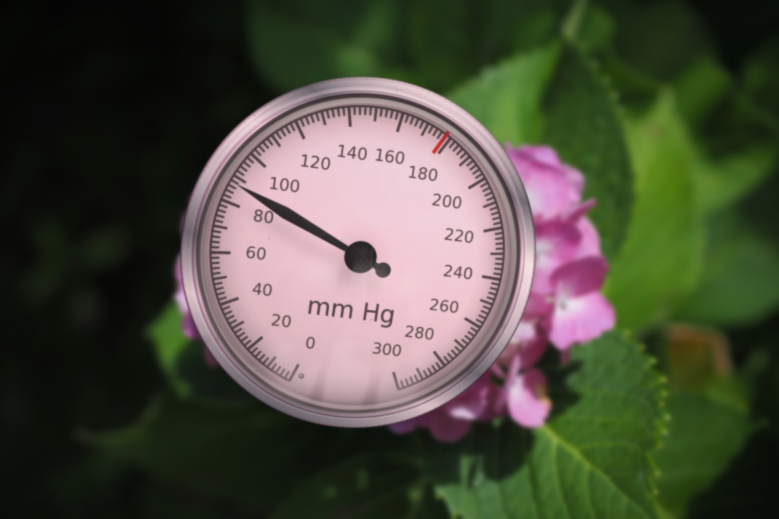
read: value=88 unit=mmHg
